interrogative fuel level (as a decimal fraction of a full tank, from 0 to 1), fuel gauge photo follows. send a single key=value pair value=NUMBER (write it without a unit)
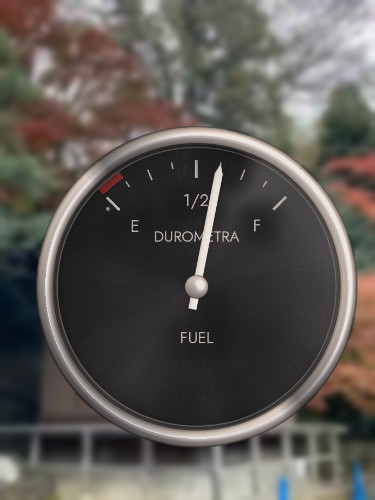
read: value=0.625
